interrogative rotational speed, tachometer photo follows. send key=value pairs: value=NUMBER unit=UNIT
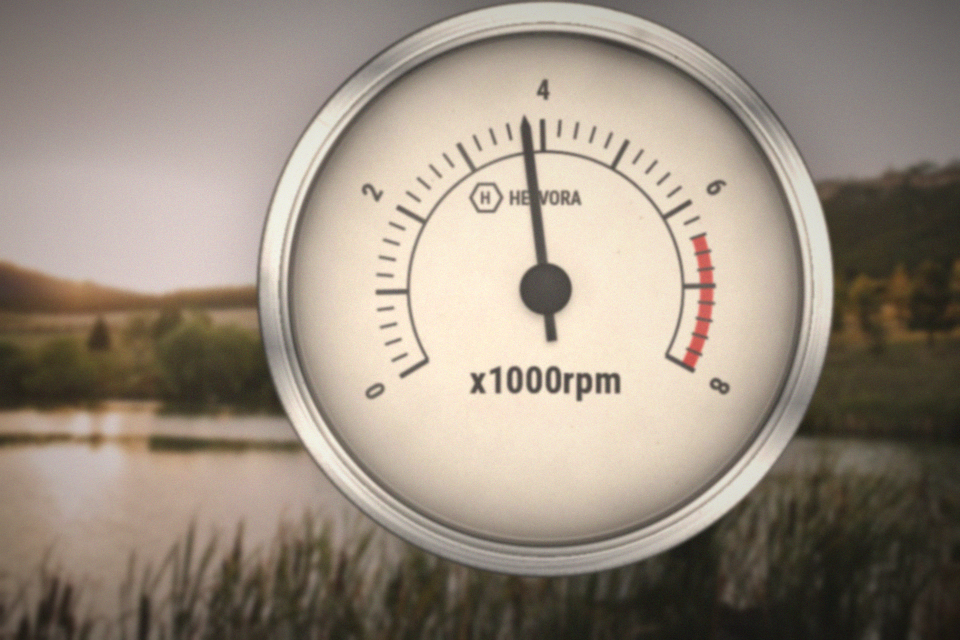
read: value=3800 unit=rpm
